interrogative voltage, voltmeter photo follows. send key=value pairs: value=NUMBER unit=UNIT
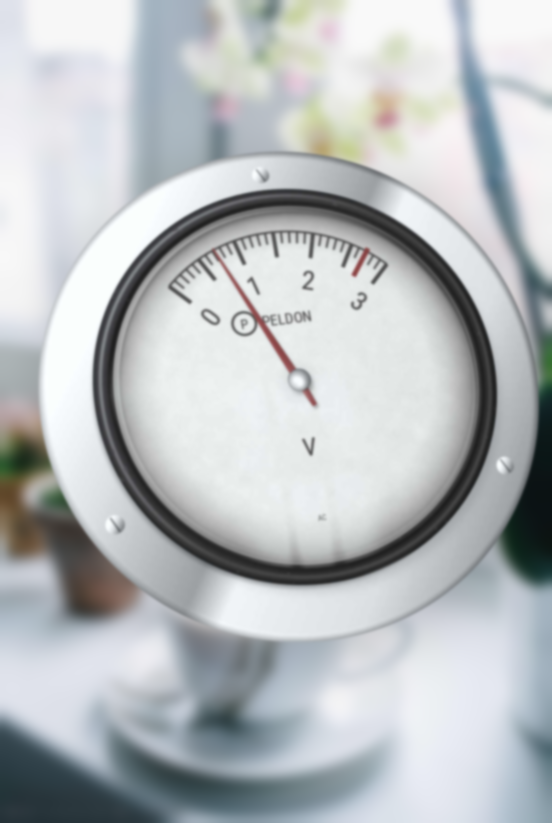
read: value=0.7 unit=V
